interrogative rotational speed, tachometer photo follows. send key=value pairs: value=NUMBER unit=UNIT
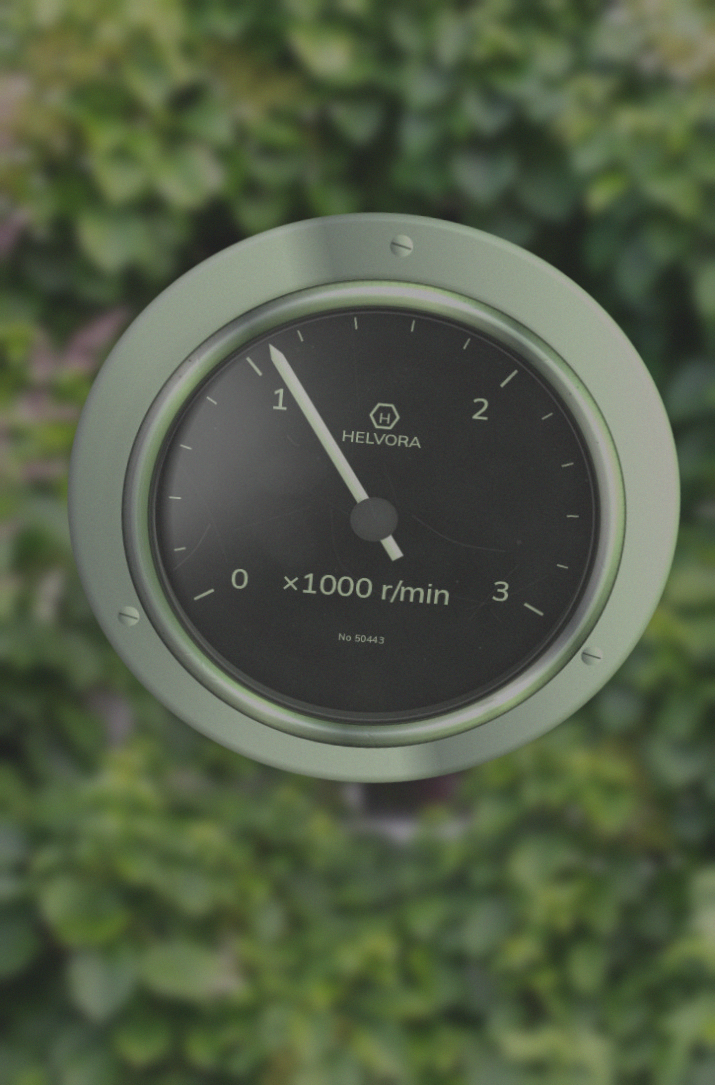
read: value=1100 unit=rpm
